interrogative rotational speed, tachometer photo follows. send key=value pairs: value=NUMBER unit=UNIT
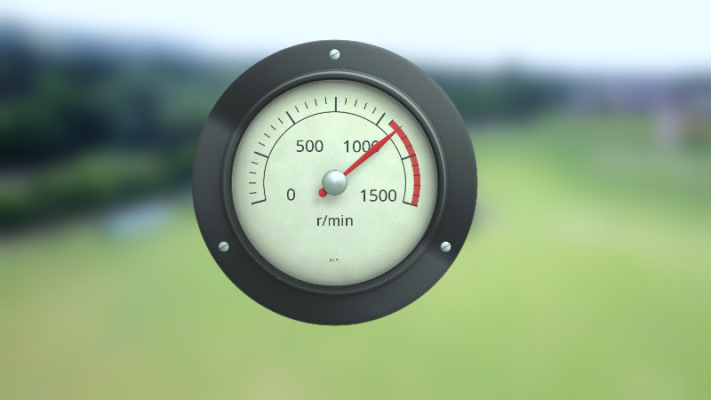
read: value=1100 unit=rpm
